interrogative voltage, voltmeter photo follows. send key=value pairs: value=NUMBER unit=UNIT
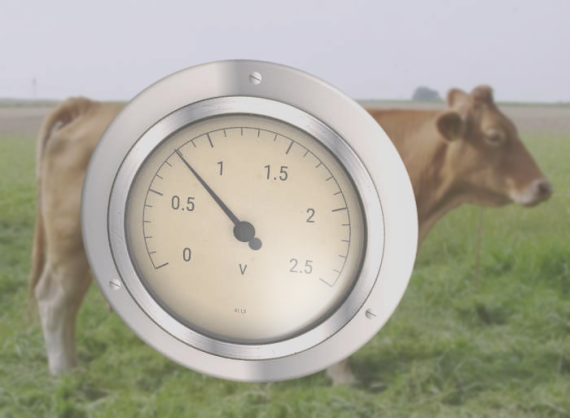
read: value=0.8 unit=V
